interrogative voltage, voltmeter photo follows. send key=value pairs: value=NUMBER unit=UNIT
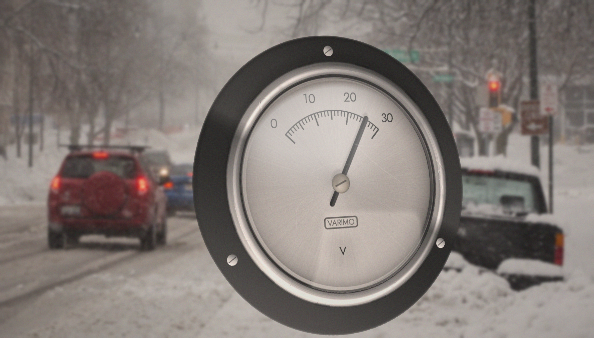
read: value=25 unit=V
